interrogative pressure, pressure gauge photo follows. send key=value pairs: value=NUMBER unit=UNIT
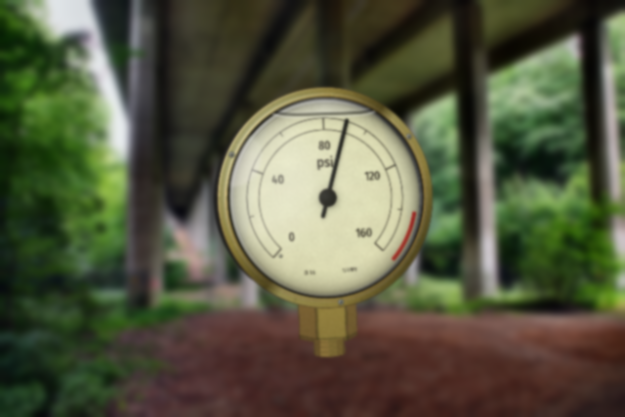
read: value=90 unit=psi
